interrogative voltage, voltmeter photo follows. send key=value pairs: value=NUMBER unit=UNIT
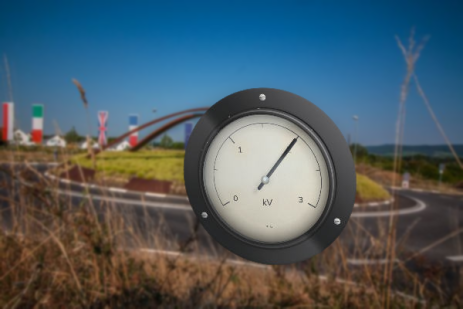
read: value=2 unit=kV
